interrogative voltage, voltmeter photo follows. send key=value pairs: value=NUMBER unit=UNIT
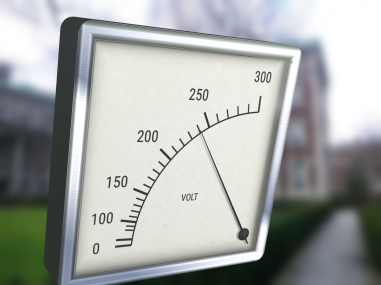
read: value=240 unit=V
